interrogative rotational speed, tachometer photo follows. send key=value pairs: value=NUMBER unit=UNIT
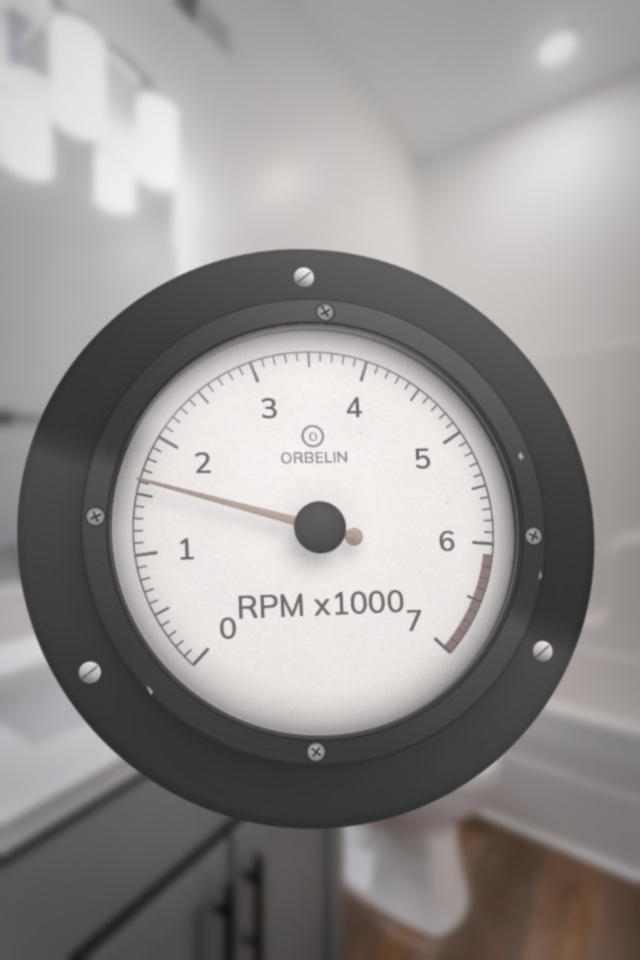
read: value=1600 unit=rpm
